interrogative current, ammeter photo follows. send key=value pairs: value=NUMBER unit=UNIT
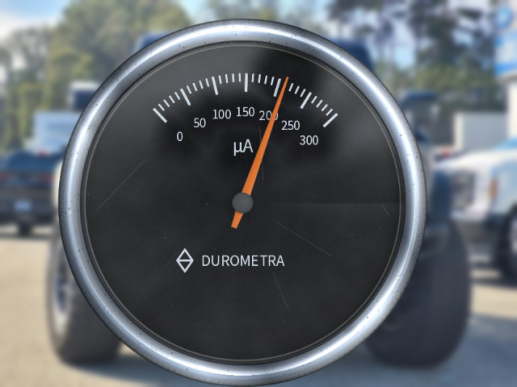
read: value=210 unit=µA
